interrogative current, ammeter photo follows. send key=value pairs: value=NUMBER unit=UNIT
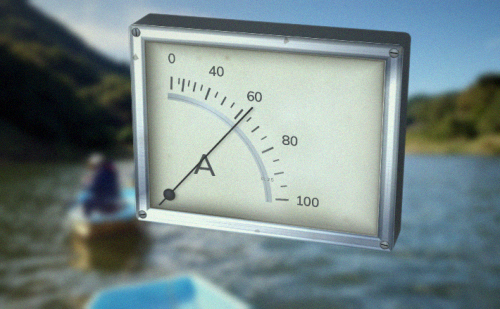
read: value=62.5 unit=A
